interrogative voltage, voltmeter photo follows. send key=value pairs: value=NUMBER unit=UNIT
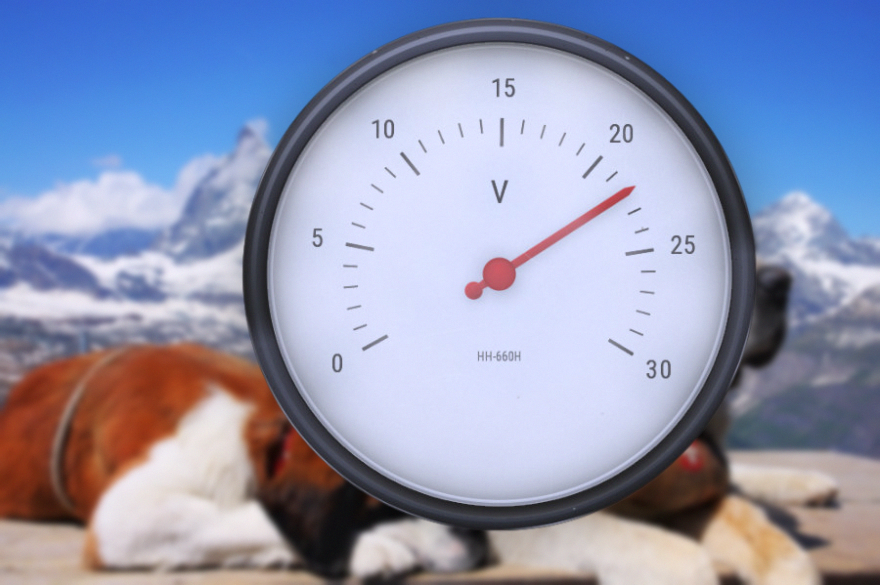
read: value=22 unit=V
